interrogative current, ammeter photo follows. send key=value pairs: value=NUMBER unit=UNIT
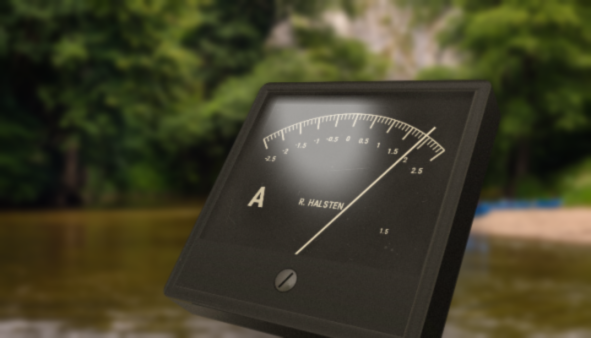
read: value=2 unit=A
